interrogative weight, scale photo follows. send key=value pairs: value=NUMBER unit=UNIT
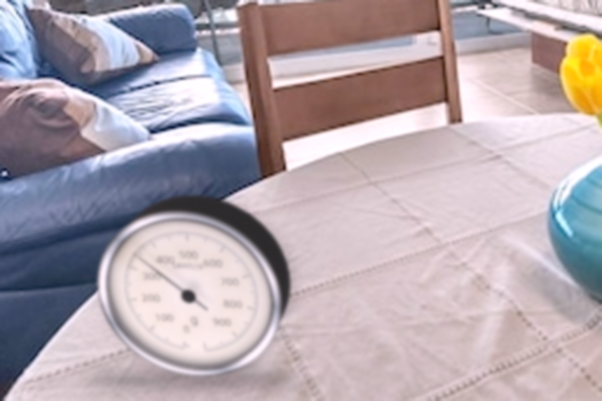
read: value=350 unit=g
